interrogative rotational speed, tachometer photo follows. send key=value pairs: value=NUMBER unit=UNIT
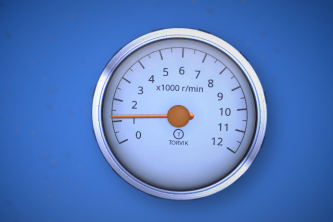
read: value=1250 unit=rpm
